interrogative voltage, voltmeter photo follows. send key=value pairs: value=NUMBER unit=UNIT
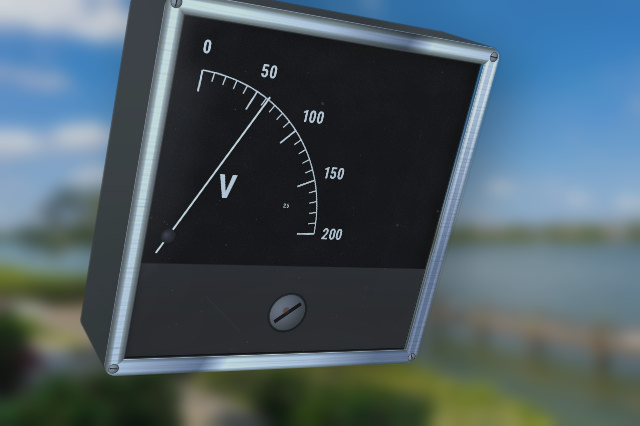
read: value=60 unit=V
